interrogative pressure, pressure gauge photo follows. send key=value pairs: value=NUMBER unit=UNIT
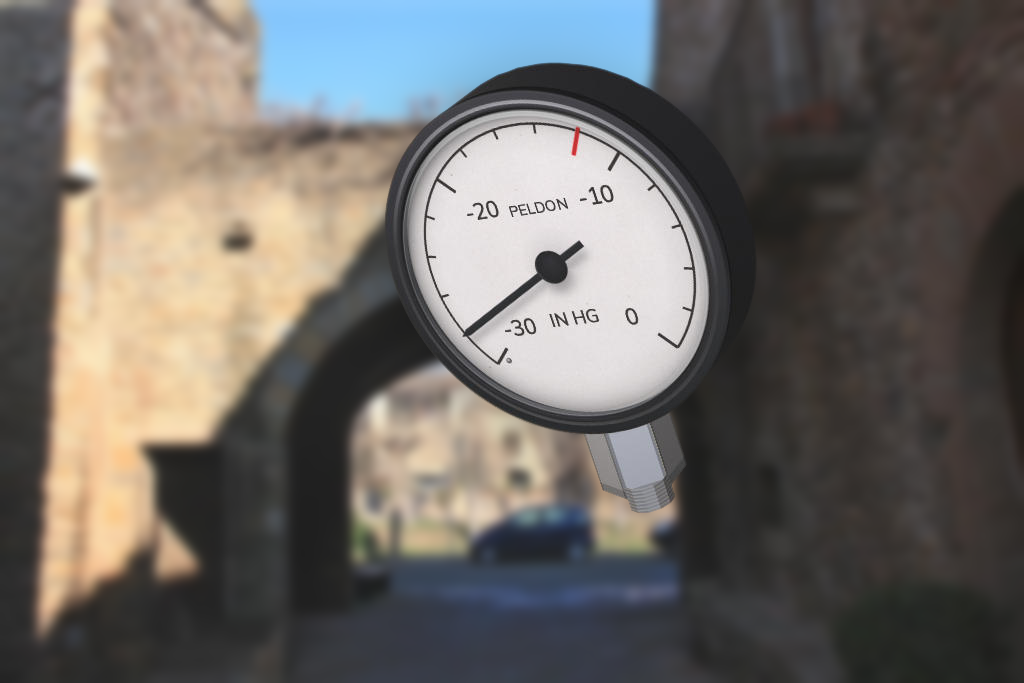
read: value=-28 unit=inHg
